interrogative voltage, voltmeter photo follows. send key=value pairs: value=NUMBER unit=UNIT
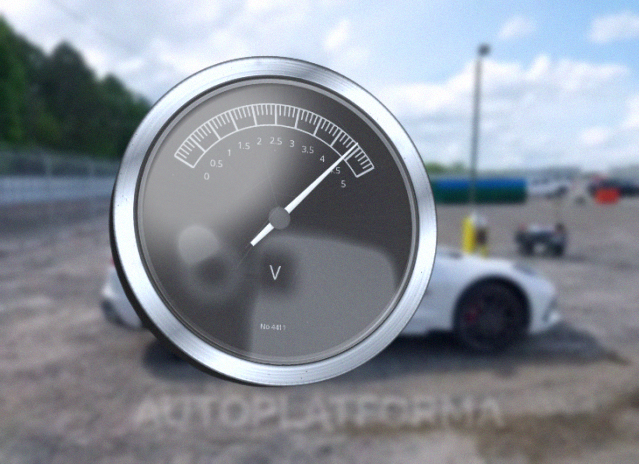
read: value=4.4 unit=V
